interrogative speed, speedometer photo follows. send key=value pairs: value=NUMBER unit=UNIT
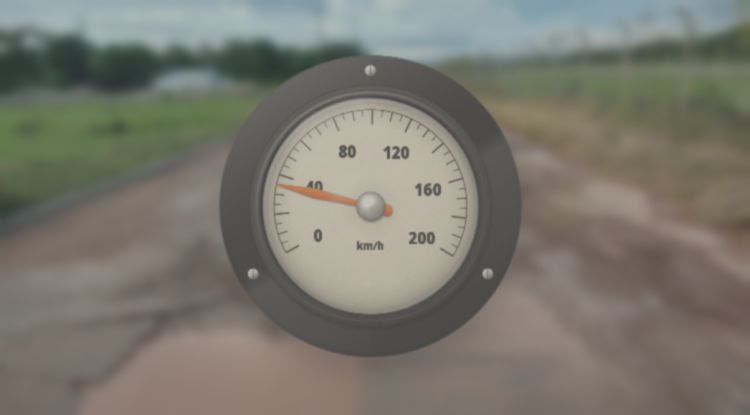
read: value=35 unit=km/h
